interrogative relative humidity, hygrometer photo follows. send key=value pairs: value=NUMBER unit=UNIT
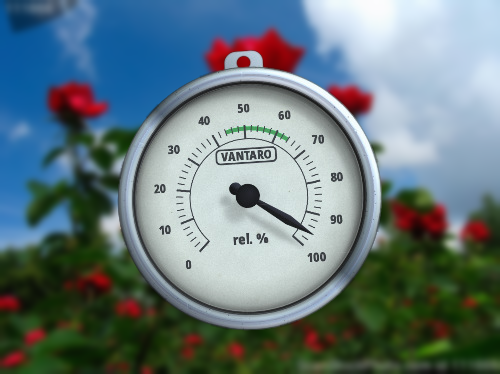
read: value=96 unit=%
